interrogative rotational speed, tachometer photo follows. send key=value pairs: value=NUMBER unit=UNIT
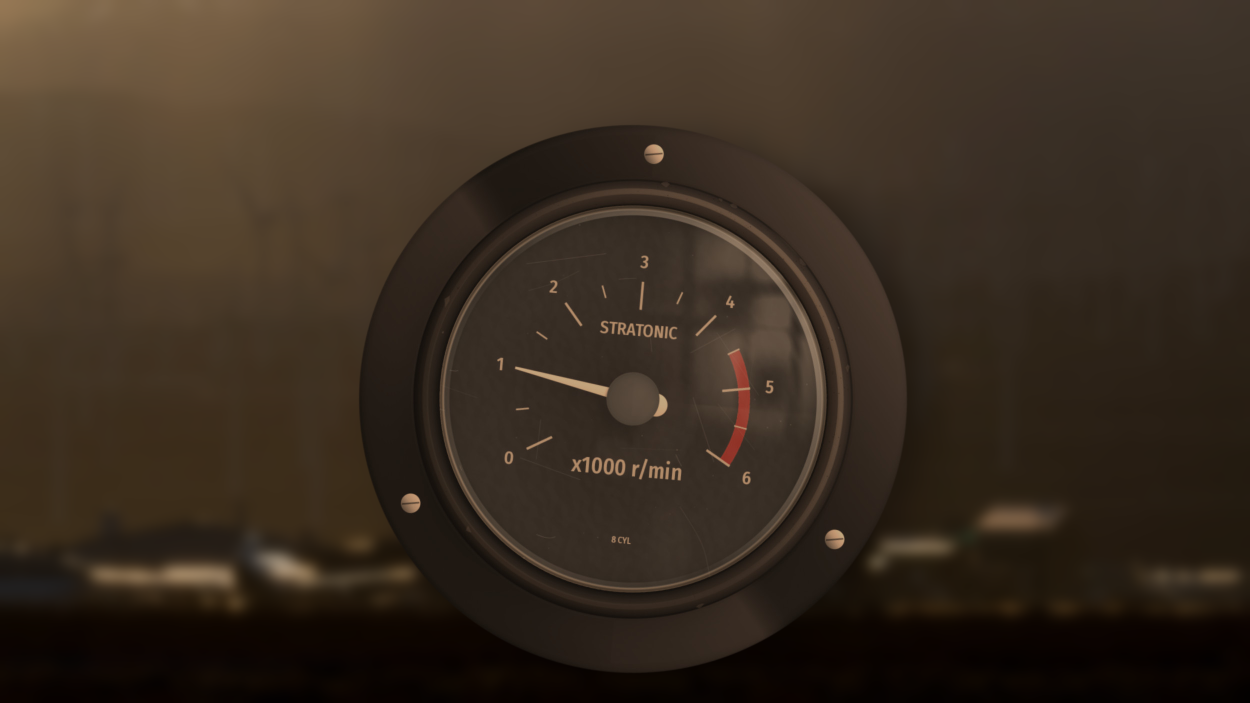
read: value=1000 unit=rpm
